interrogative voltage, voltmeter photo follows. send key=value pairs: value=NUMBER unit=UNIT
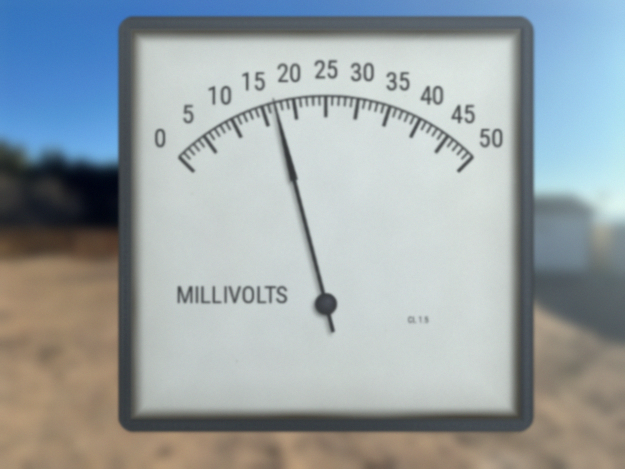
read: value=17 unit=mV
